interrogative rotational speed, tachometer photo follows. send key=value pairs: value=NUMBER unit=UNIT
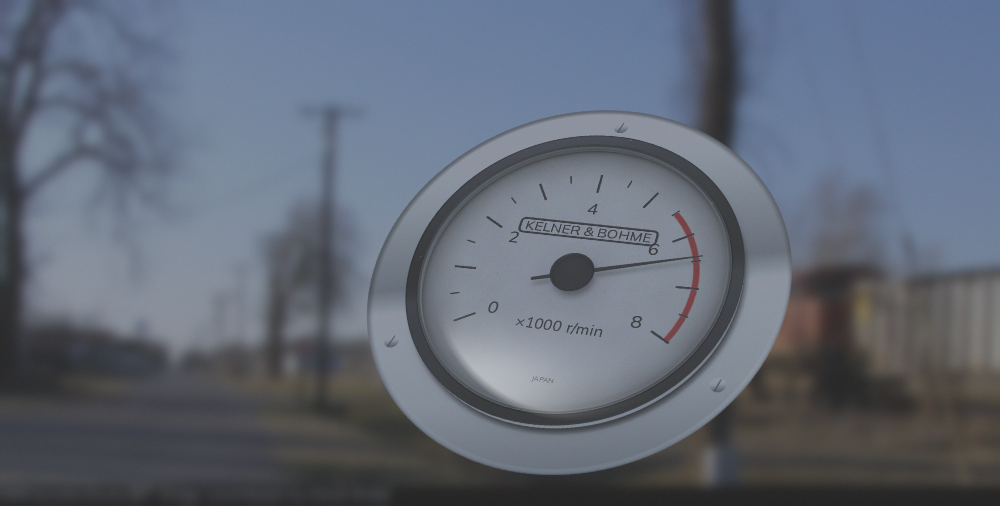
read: value=6500 unit=rpm
